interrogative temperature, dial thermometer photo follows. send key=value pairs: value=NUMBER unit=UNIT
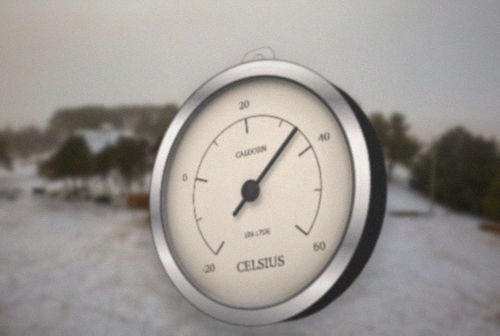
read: value=35 unit=°C
